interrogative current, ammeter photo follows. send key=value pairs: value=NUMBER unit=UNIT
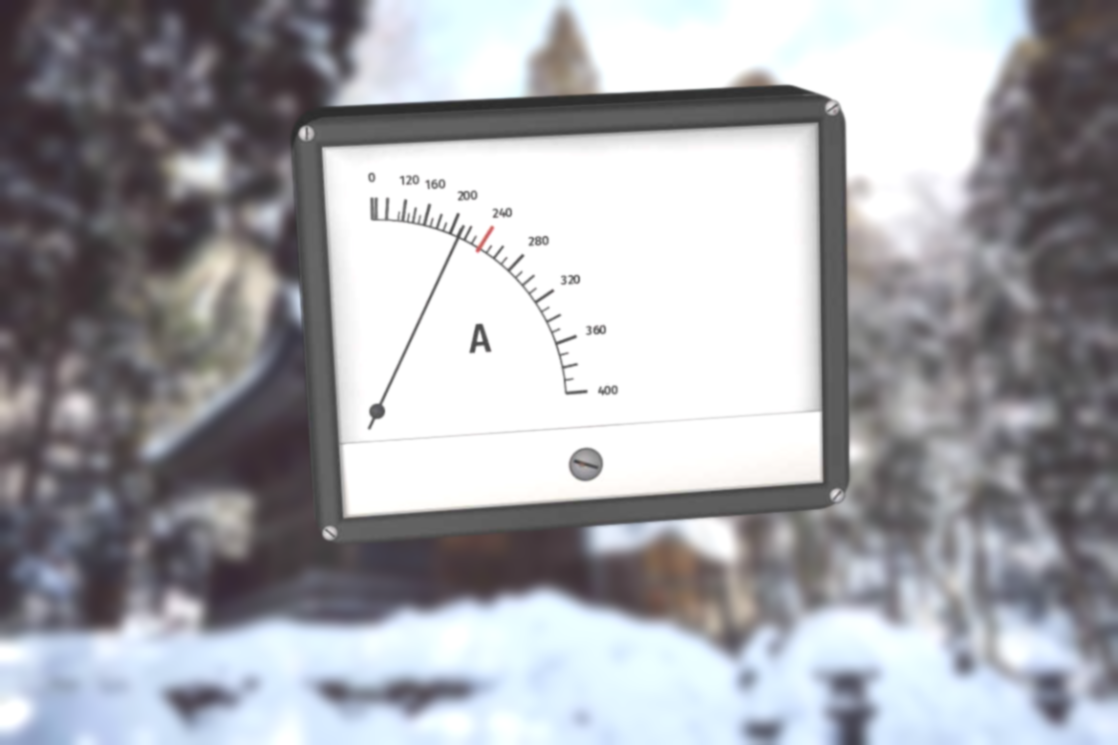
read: value=210 unit=A
